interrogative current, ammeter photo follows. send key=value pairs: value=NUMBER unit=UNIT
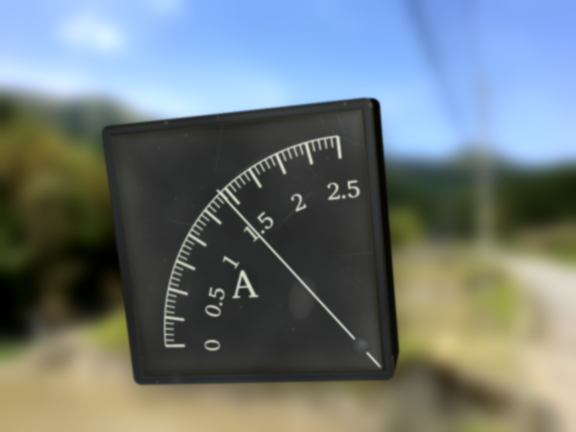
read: value=1.45 unit=A
